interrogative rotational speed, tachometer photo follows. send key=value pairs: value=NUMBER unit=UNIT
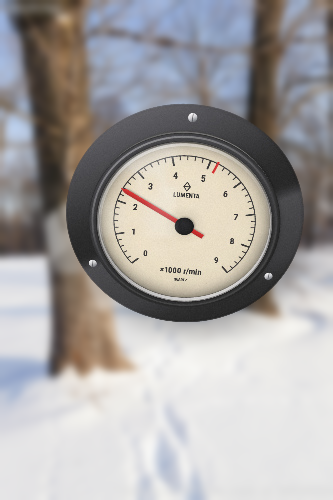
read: value=2400 unit=rpm
